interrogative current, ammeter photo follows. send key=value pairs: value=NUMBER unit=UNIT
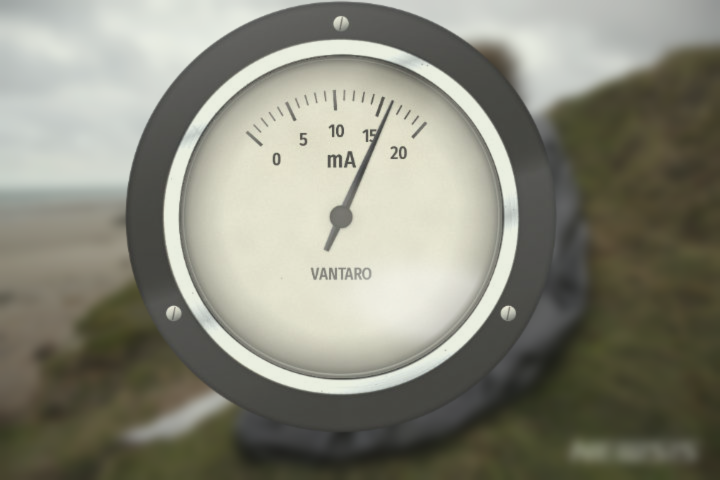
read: value=16 unit=mA
